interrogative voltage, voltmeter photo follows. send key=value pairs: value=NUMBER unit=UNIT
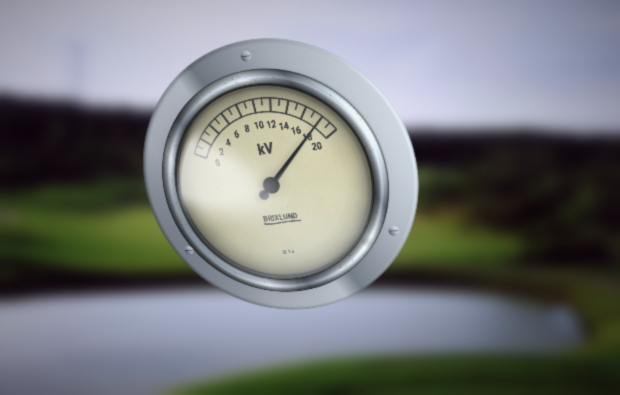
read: value=18 unit=kV
